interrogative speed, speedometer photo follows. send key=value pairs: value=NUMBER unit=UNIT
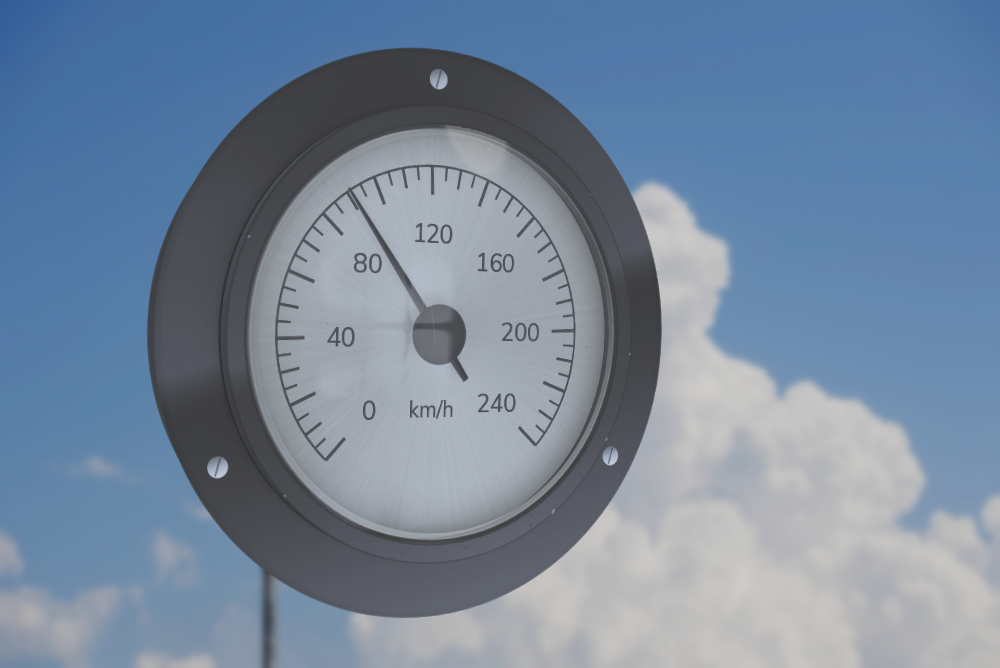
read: value=90 unit=km/h
